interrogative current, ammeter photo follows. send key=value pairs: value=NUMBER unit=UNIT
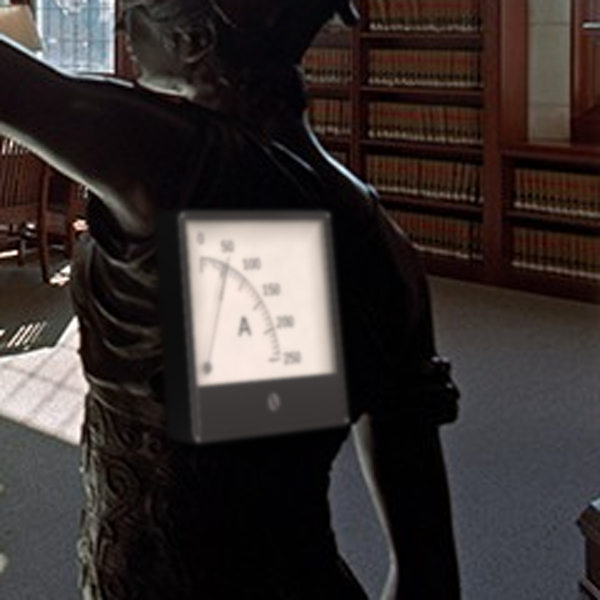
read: value=50 unit=A
